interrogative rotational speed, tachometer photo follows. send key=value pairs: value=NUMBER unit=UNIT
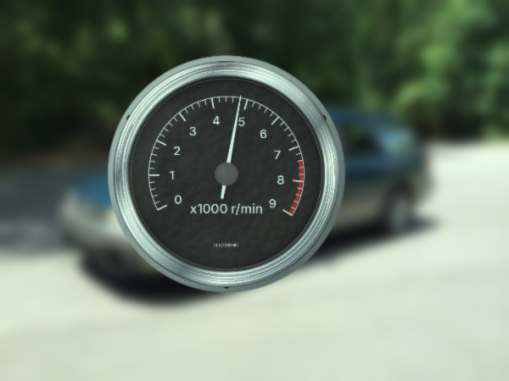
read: value=4800 unit=rpm
